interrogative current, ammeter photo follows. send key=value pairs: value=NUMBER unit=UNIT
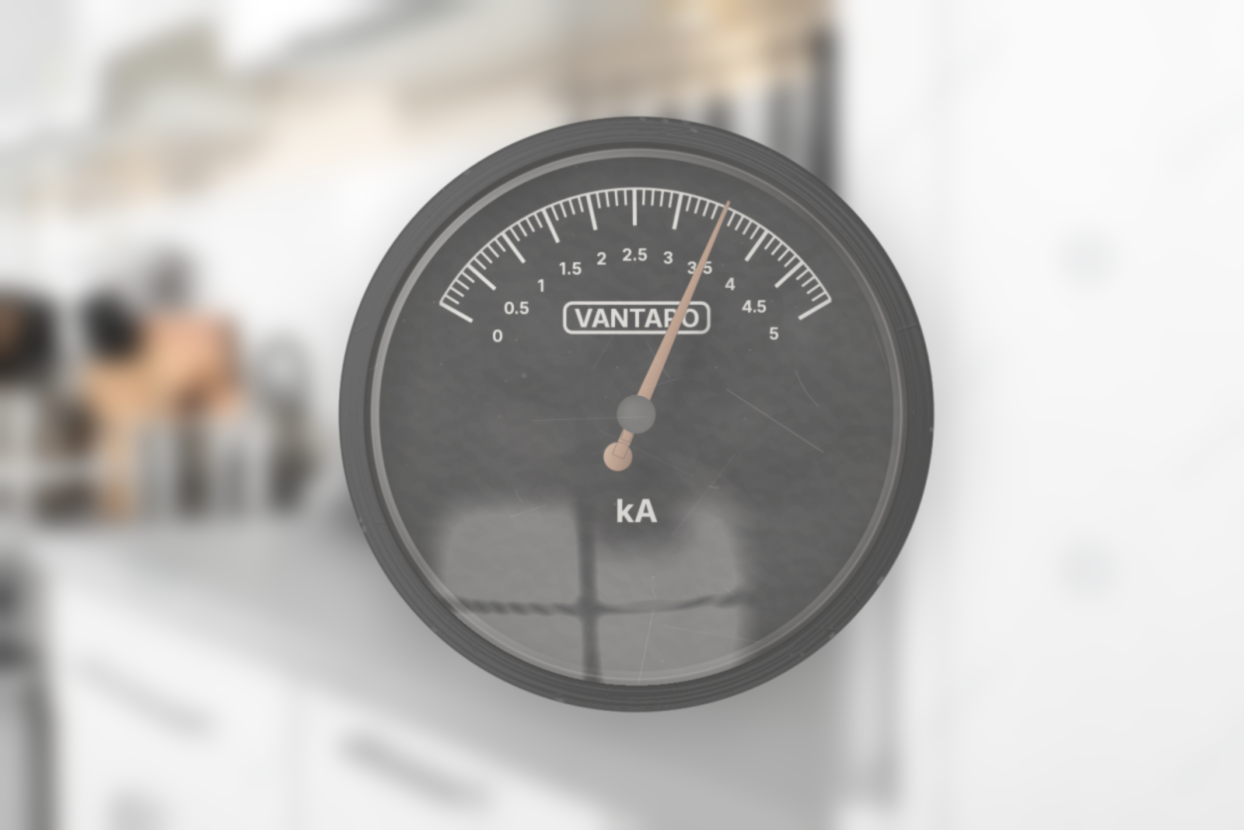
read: value=3.5 unit=kA
